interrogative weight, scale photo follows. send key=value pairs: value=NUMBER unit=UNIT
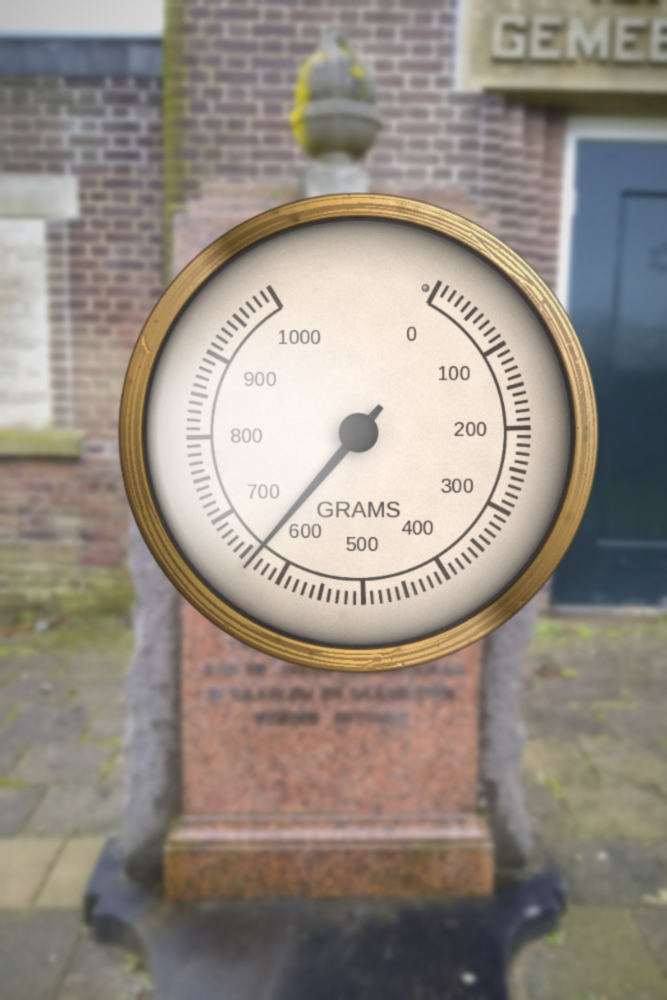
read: value=640 unit=g
